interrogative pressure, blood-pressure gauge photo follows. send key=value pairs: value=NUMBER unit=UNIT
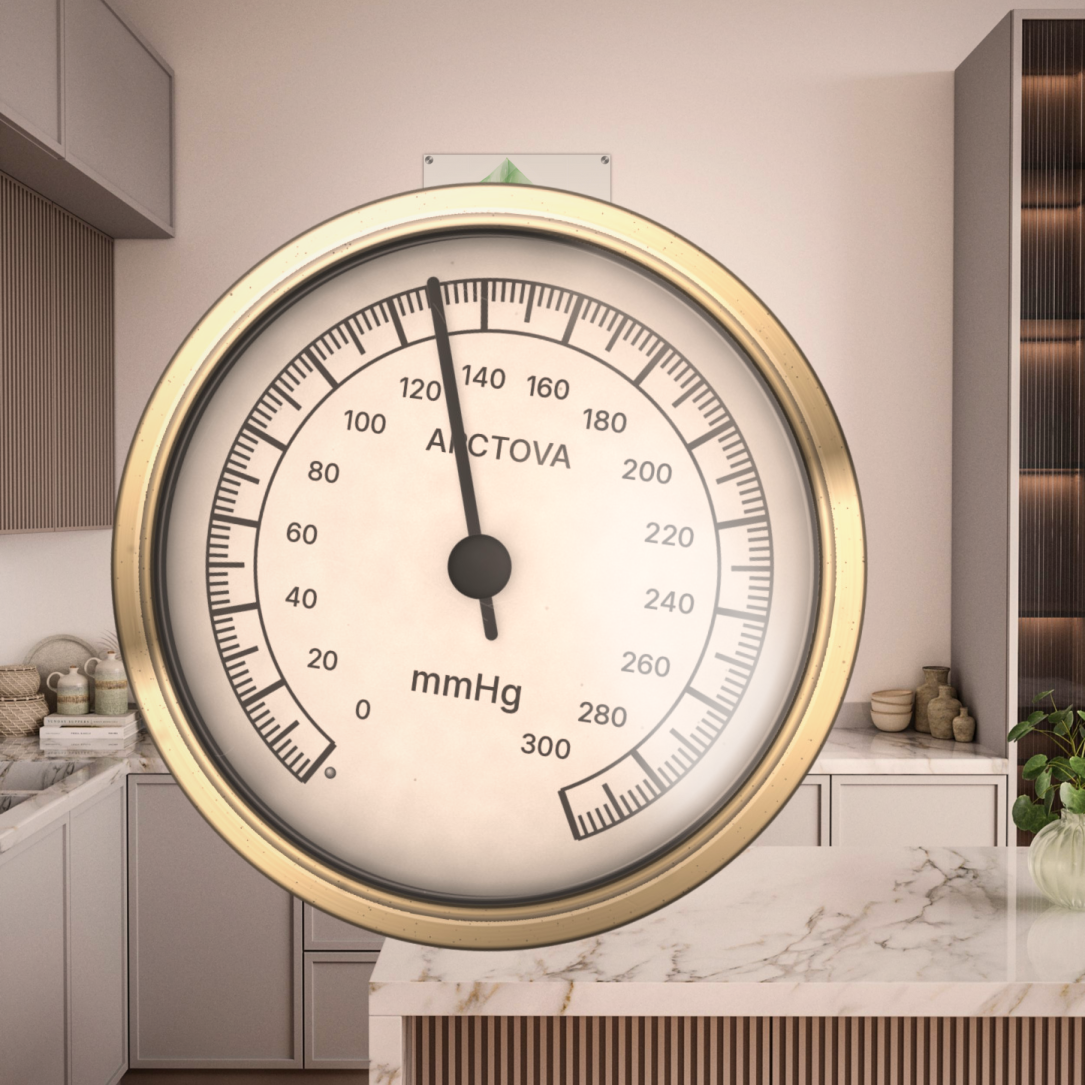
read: value=130 unit=mmHg
